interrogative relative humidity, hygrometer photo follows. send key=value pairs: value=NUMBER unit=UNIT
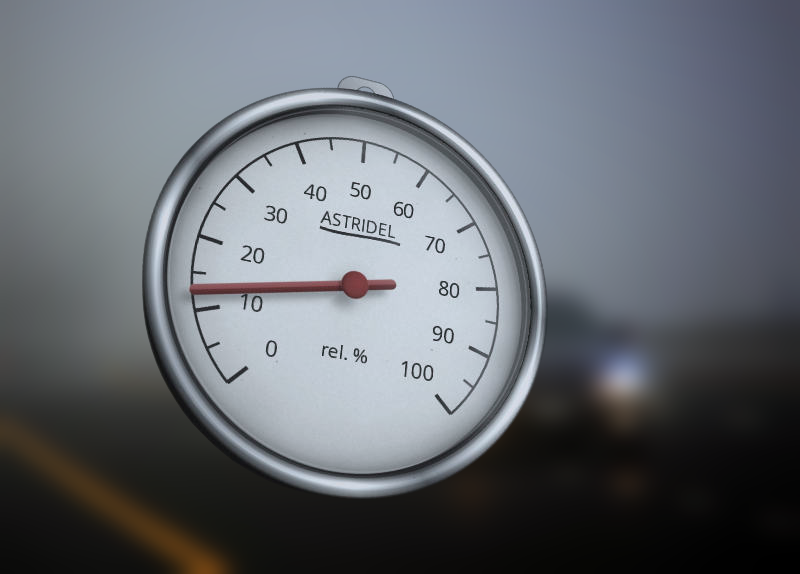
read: value=12.5 unit=%
